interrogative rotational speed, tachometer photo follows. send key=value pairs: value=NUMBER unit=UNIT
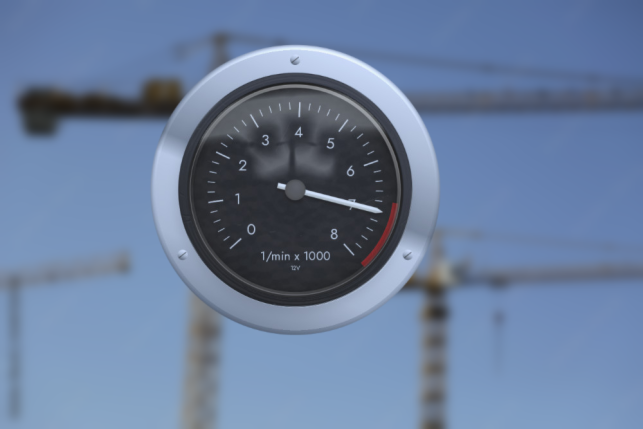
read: value=7000 unit=rpm
